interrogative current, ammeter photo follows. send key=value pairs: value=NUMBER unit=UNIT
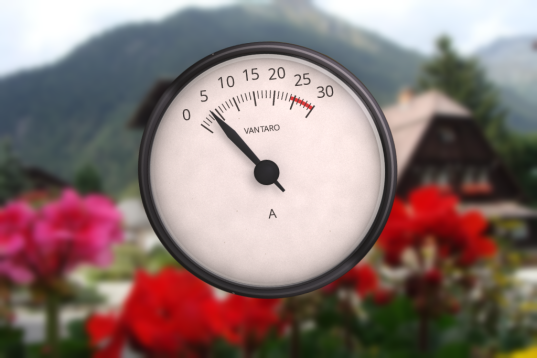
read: value=4 unit=A
